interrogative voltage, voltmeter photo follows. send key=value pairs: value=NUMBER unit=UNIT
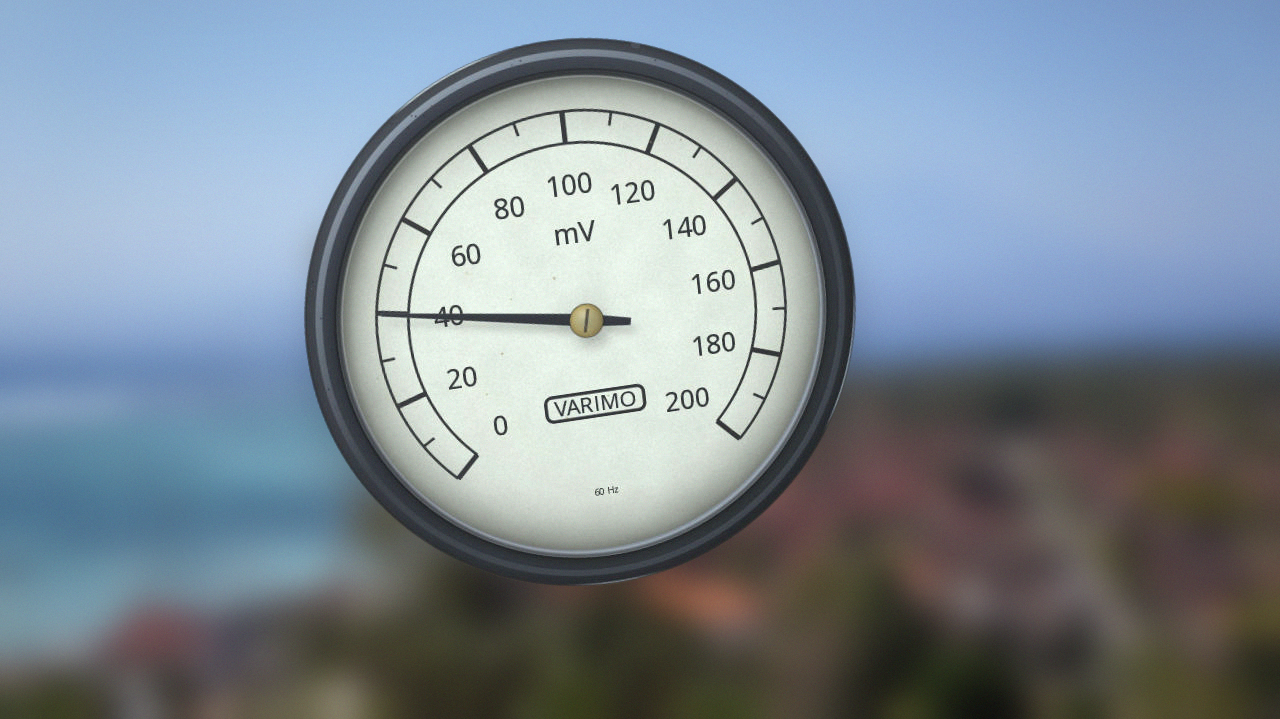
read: value=40 unit=mV
